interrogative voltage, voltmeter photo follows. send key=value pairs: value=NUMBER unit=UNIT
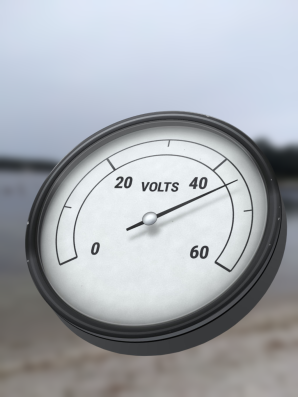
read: value=45 unit=V
